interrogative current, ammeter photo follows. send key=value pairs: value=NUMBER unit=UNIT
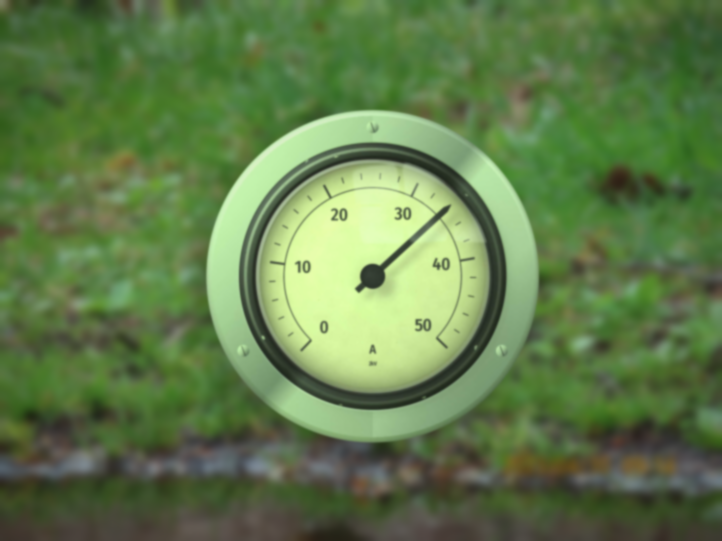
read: value=34 unit=A
